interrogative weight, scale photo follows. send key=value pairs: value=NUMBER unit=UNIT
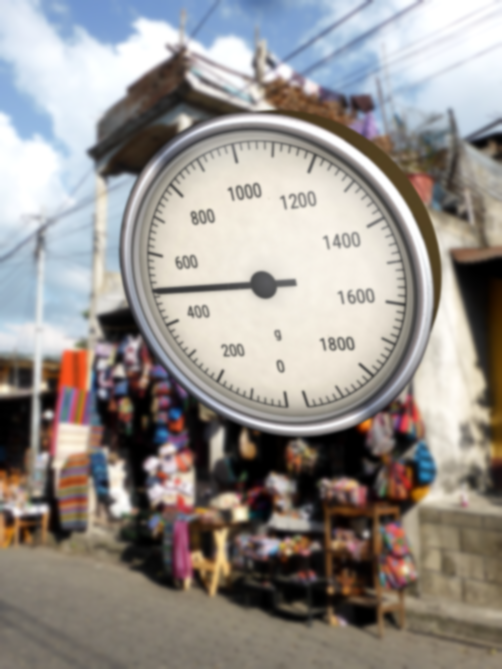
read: value=500 unit=g
